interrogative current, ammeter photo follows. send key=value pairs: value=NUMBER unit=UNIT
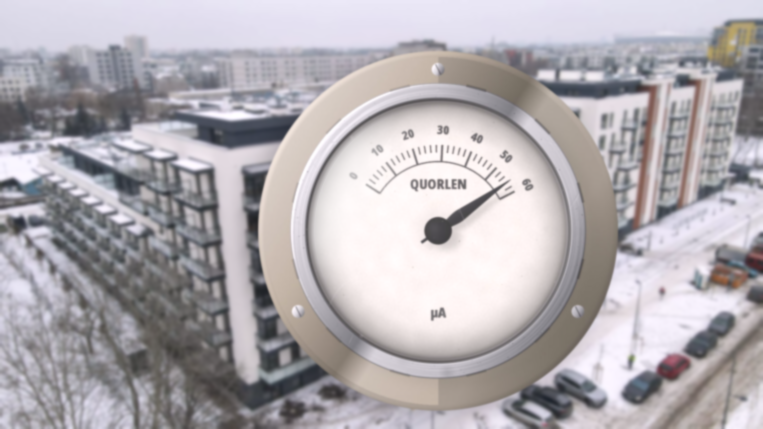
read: value=56 unit=µA
